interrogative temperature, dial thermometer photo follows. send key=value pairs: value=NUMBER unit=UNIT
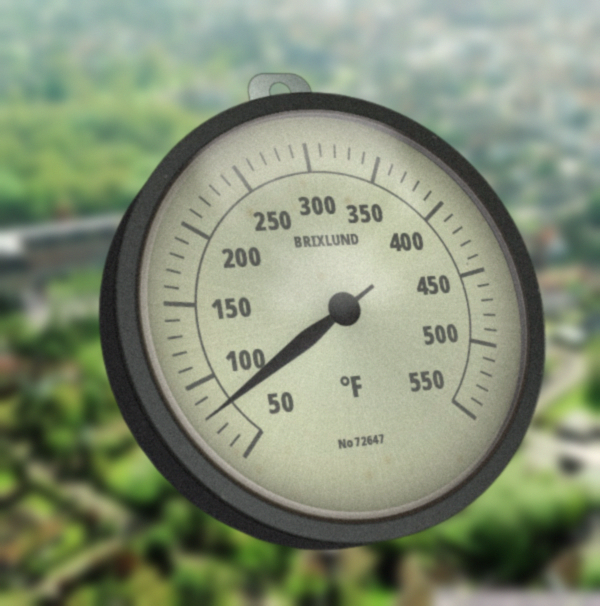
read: value=80 unit=°F
